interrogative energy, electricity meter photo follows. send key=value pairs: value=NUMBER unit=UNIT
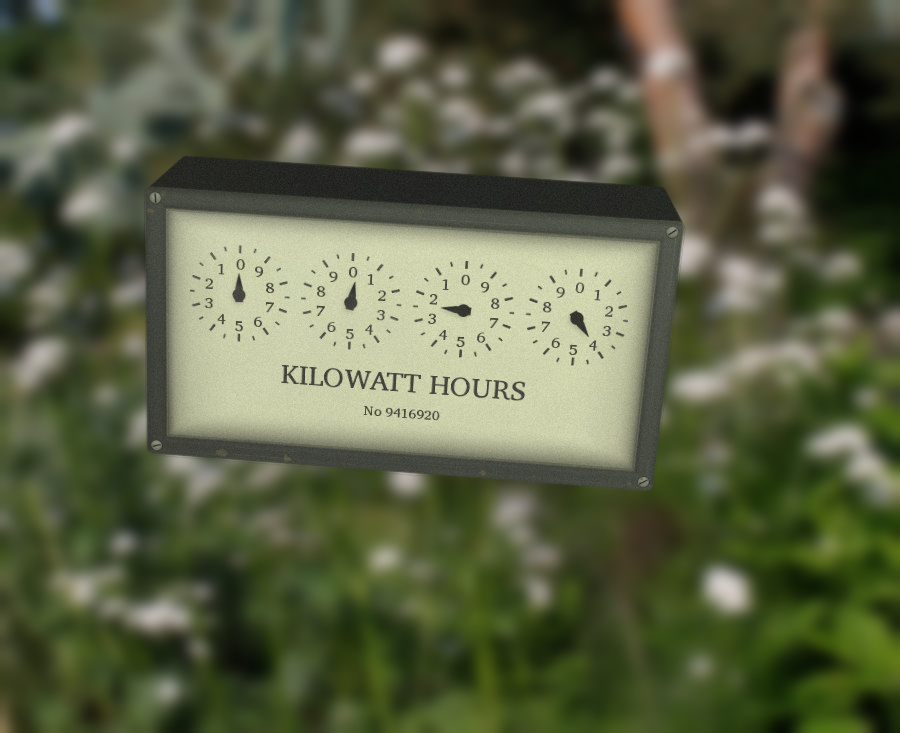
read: value=24 unit=kWh
